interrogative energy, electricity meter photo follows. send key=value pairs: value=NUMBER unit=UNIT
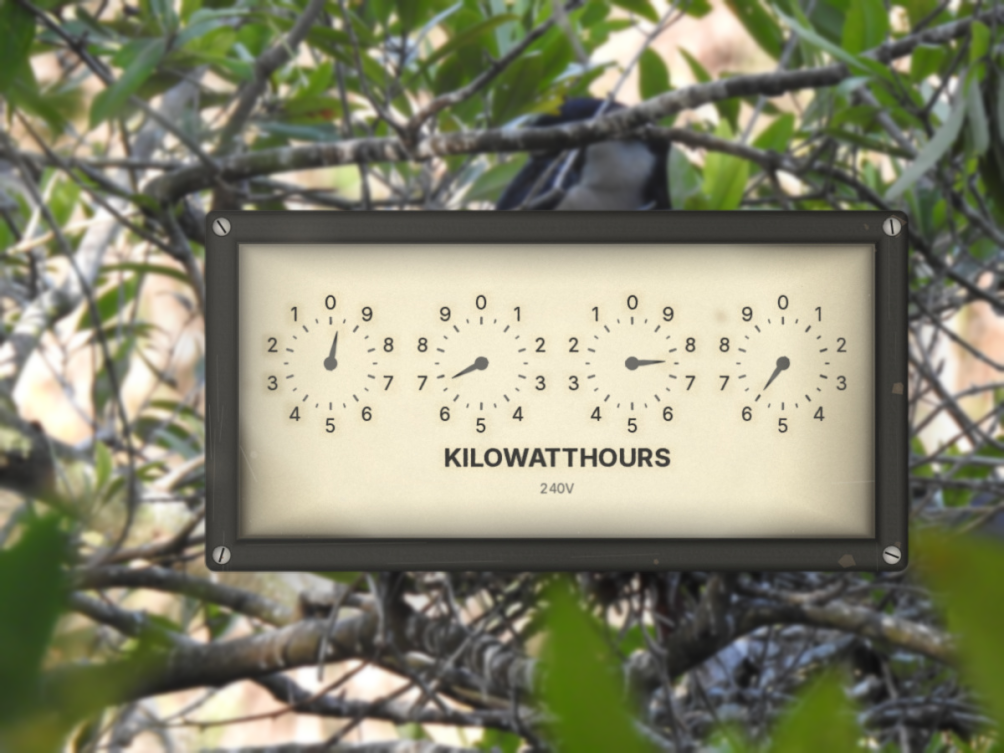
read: value=9676 unit=kWh
